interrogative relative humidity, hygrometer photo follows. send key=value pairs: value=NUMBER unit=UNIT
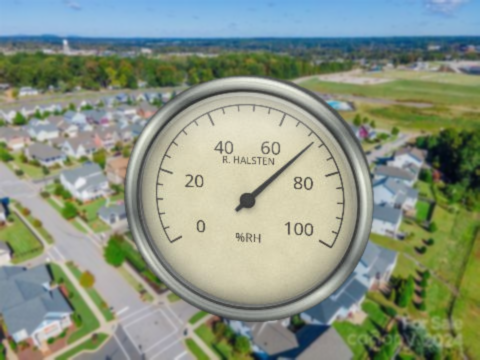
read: value=70 unit=%
